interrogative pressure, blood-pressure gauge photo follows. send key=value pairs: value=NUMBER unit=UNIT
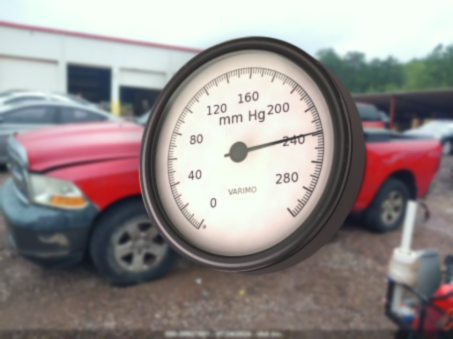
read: value=240 unit=mmHg
